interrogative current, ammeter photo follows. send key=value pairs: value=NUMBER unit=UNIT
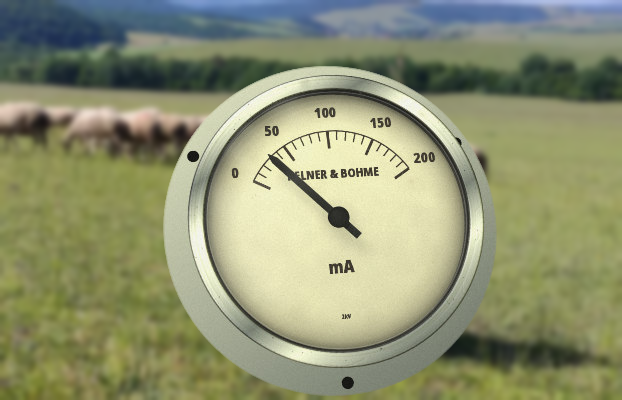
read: value=30 unit=mA
